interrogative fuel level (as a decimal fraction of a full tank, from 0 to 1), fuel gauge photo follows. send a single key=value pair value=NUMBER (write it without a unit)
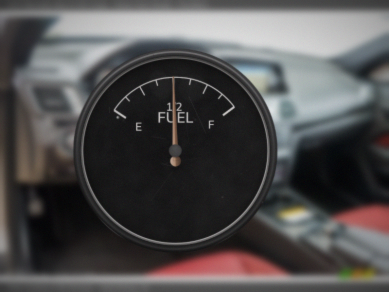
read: value=0.5
